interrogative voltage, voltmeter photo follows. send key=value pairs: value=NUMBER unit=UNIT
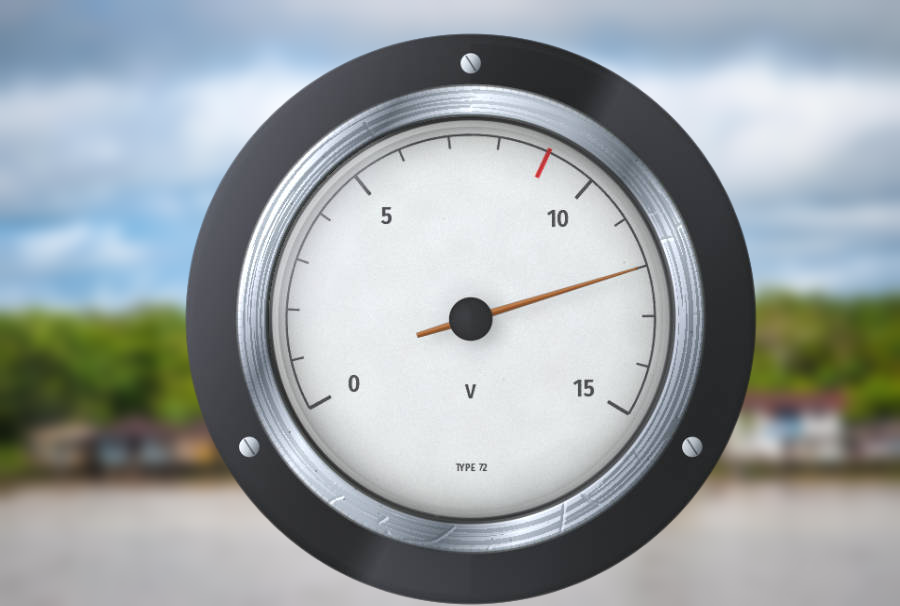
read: value=12 unit=V
